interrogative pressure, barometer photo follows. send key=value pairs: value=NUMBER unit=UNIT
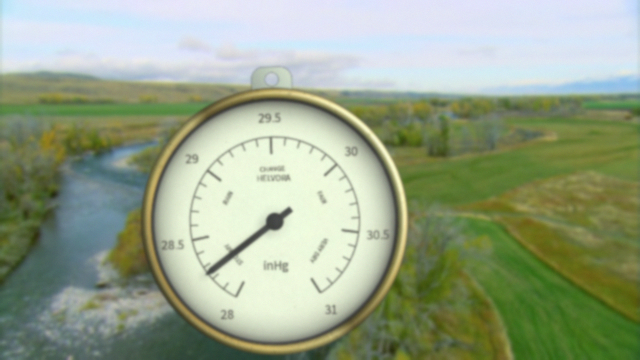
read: value=28.25 unit=inHg
